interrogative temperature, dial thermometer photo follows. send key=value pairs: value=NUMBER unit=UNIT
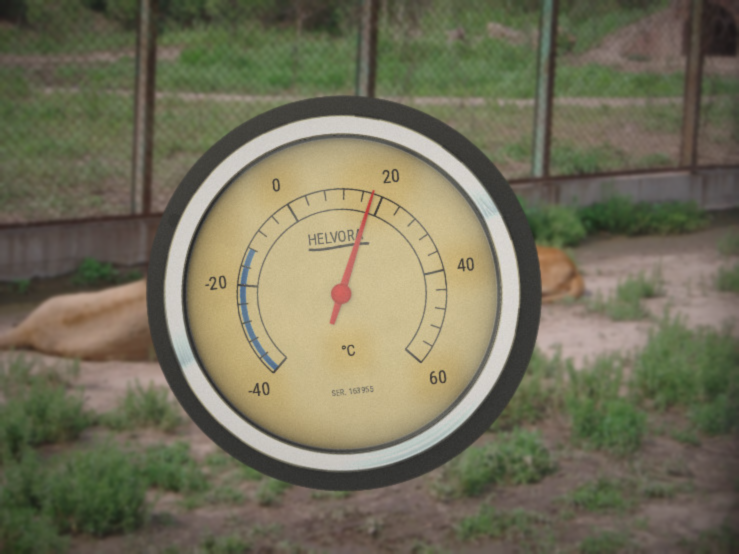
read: value=18 unit=°C
